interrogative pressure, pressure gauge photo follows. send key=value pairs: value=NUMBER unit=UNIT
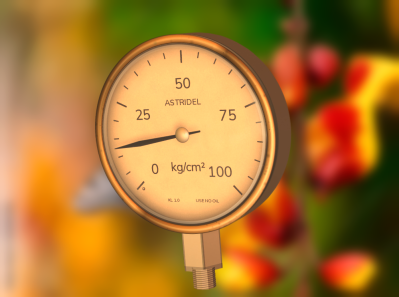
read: value=12.5 unit=kg/cm²
